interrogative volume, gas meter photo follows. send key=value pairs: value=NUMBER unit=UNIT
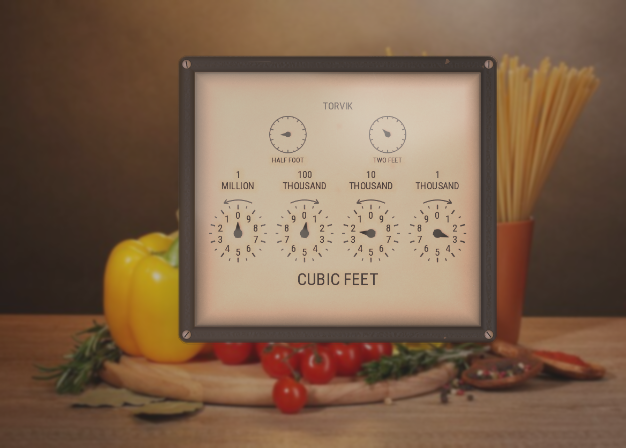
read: value=2300 unit=ft³
